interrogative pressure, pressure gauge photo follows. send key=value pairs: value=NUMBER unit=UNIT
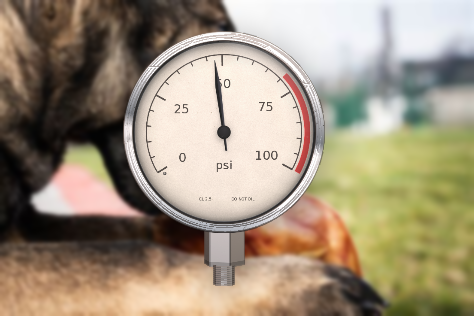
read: value=47.5 unit=psi
